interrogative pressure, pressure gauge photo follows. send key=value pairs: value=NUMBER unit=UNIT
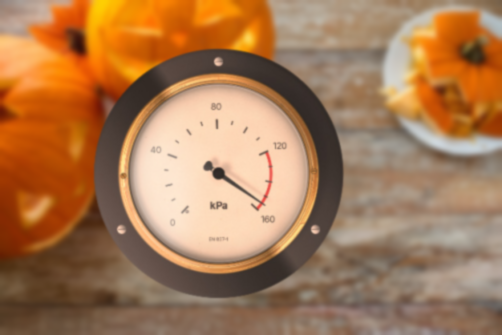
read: value=155 unit=kPa
